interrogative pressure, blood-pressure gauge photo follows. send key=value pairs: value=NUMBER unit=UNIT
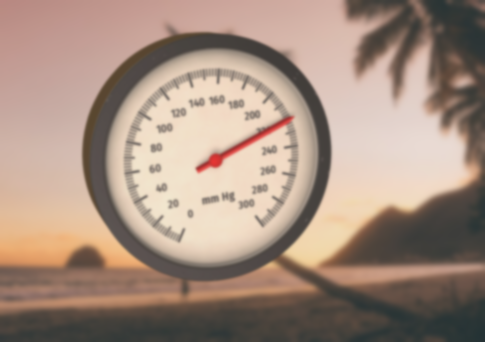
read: value=220 unit=mmHg
